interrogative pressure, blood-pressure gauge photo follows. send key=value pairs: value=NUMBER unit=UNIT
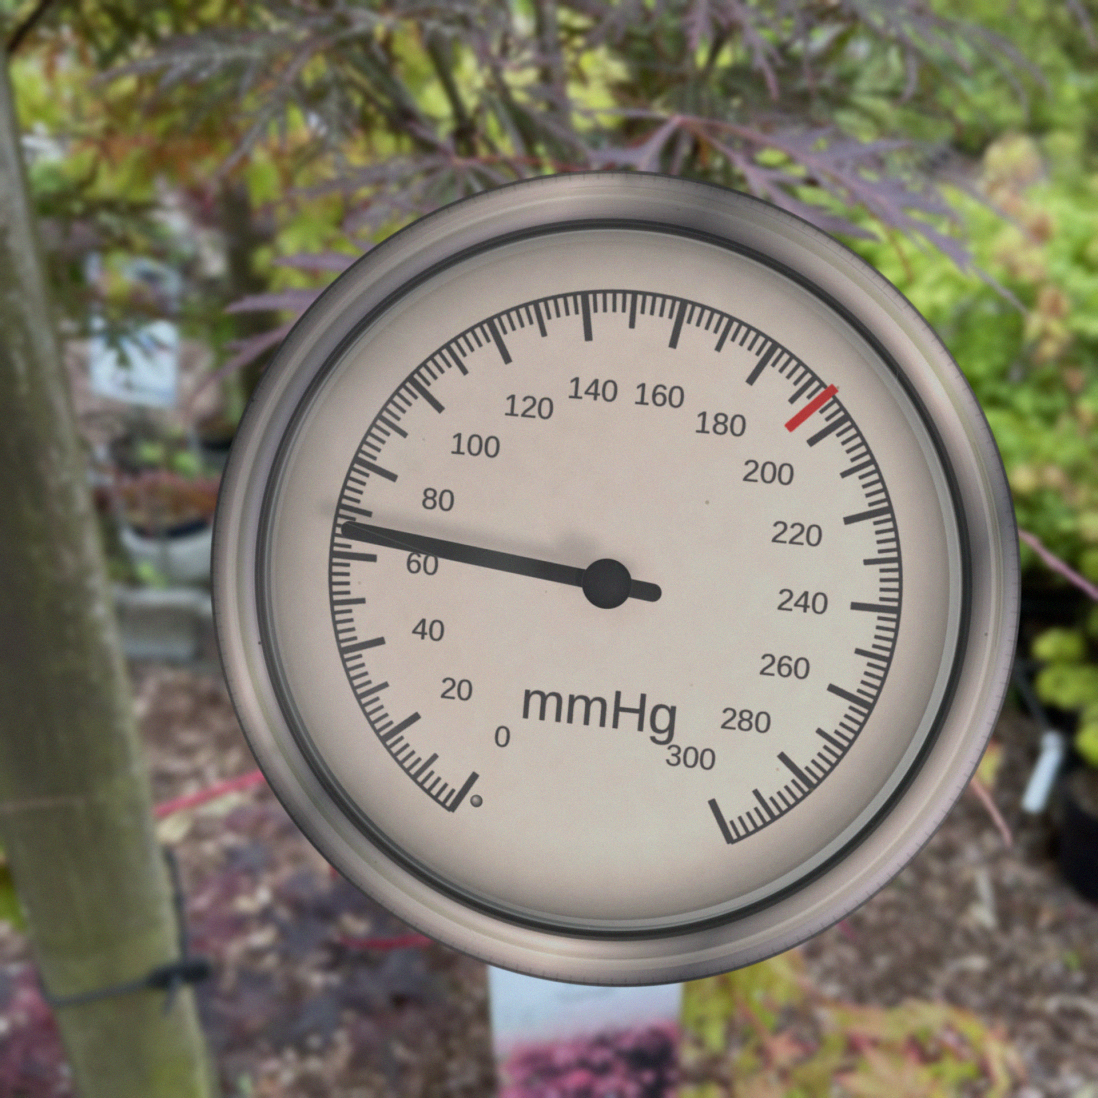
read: value=66 unit=mmHg
